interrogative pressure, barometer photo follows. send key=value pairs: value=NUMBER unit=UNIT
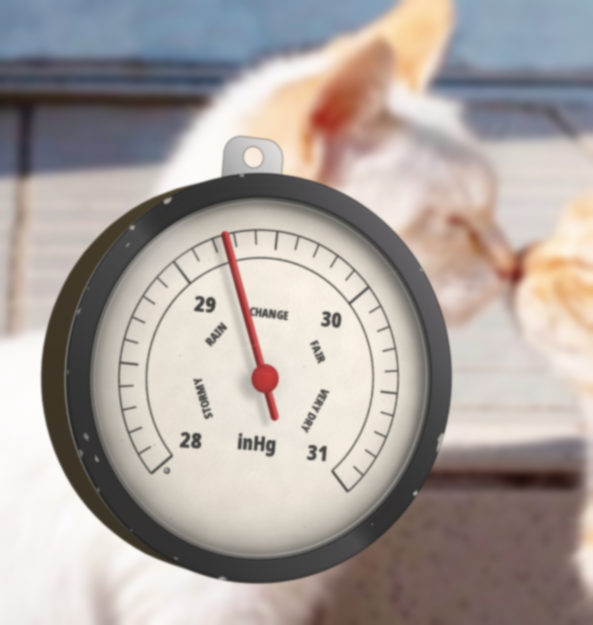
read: value=29.25 unit=inHg
